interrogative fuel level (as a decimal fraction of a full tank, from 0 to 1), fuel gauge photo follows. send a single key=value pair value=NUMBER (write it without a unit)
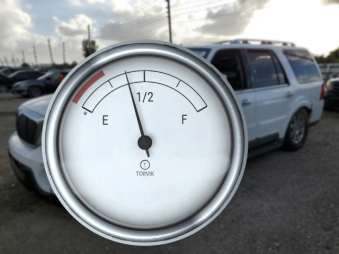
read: value=0.375
